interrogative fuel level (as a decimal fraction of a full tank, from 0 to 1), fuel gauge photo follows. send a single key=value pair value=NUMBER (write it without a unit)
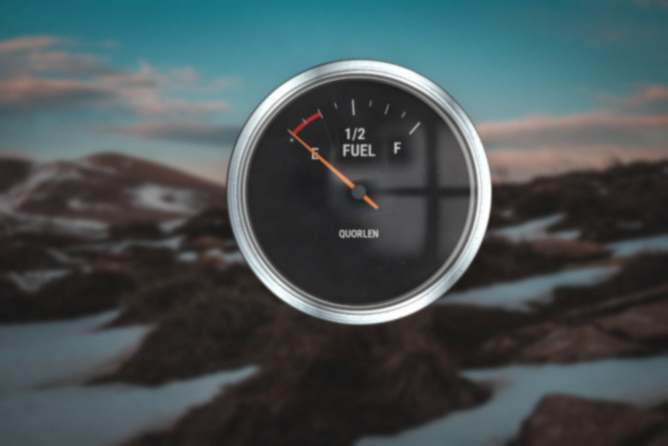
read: value=0
